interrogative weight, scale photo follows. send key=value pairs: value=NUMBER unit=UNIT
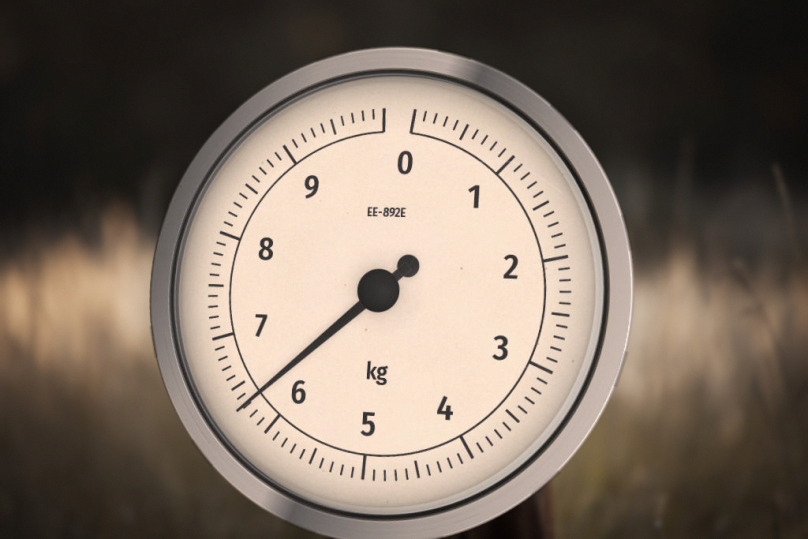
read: value=6.3 unit=kg
